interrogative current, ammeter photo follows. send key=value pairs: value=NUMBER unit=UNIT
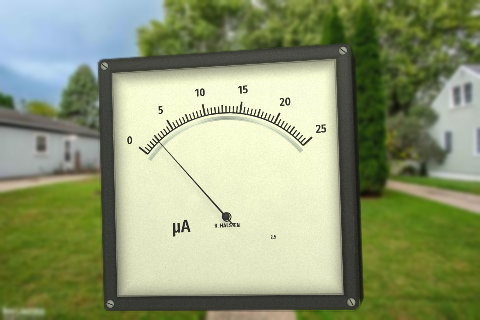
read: value=2.5 unit=µA
